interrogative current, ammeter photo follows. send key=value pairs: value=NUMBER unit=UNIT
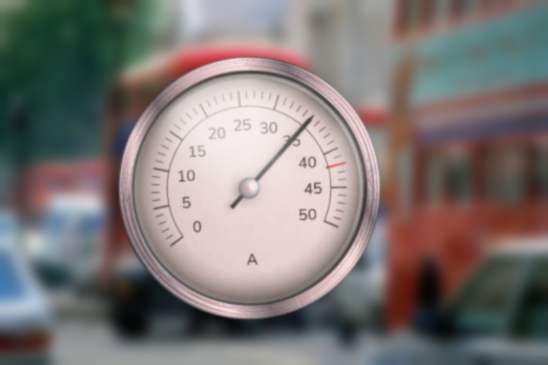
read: value=35 unit=A
